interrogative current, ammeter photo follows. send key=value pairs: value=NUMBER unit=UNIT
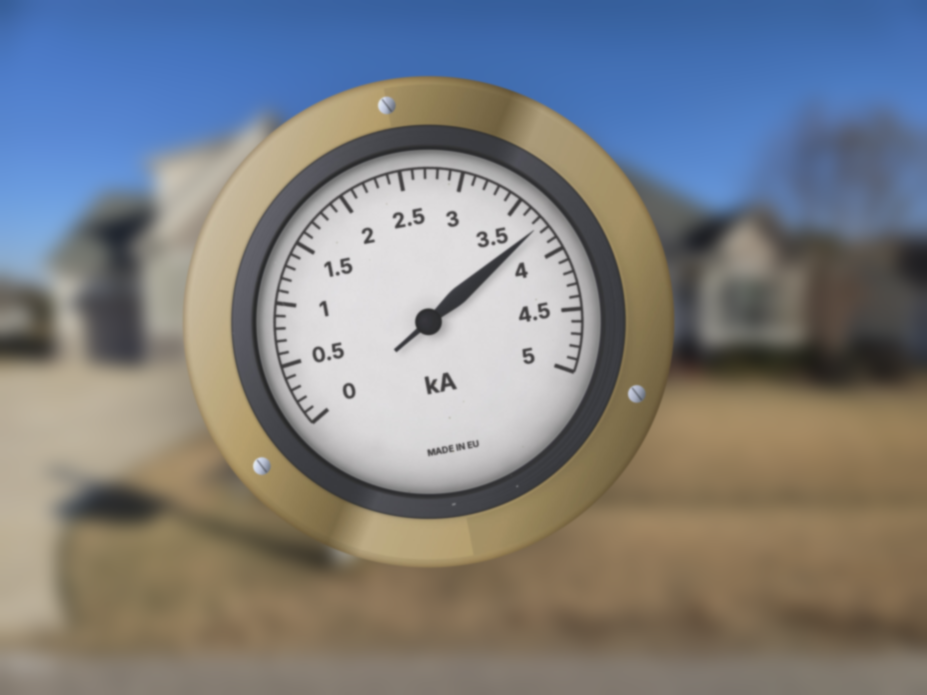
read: value=3.75 unit=kA
